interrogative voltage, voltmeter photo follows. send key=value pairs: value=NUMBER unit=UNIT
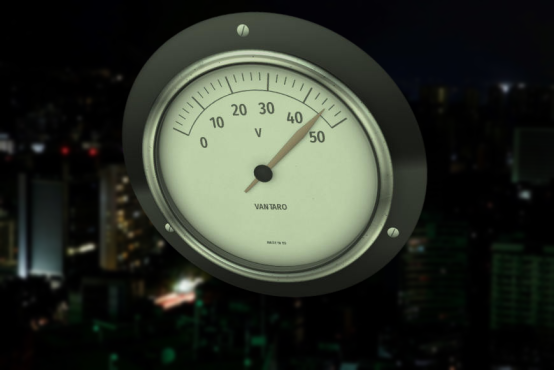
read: value=45 unit=V
